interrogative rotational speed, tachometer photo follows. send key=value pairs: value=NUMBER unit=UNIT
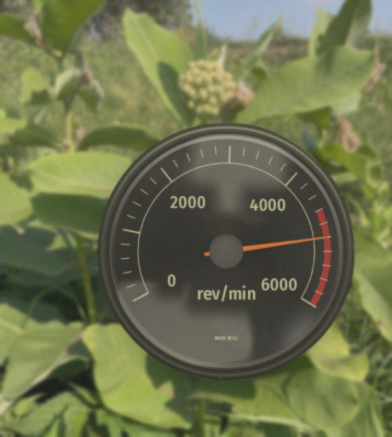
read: value=5000 unit=rpm
